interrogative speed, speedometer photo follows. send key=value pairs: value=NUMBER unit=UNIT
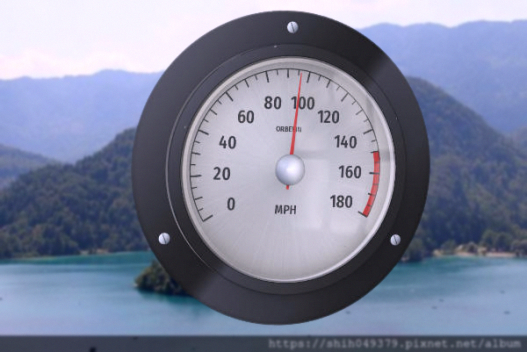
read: value=95 unit=mph
